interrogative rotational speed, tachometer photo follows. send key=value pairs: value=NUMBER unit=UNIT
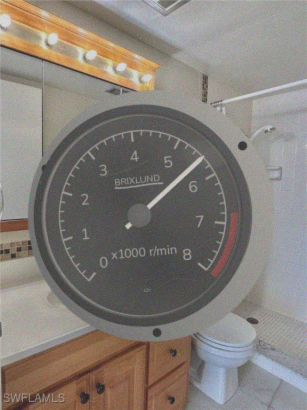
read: value=5600 unit=rpm
